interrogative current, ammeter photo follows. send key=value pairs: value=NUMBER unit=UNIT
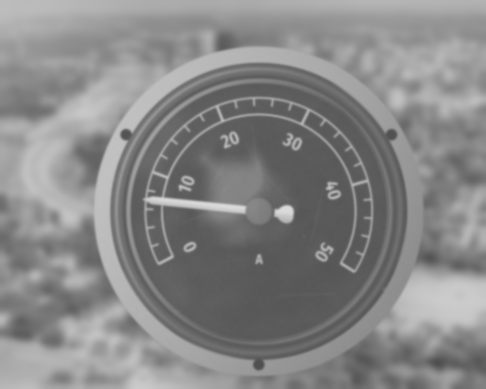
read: value=7 unit=A
